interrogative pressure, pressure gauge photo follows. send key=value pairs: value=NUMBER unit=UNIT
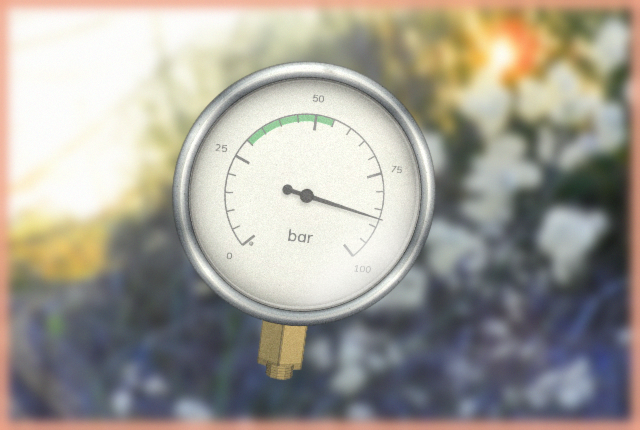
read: value=87.5 unit=bar
